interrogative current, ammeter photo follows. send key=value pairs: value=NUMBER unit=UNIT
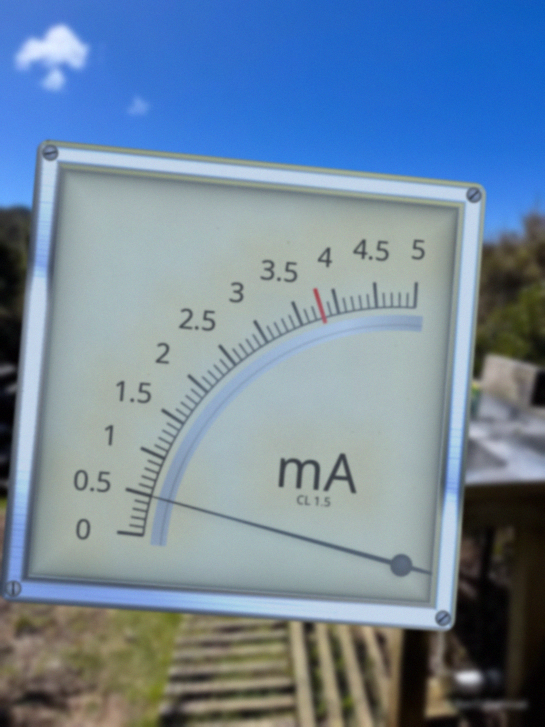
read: value=0.5 unit=mA
